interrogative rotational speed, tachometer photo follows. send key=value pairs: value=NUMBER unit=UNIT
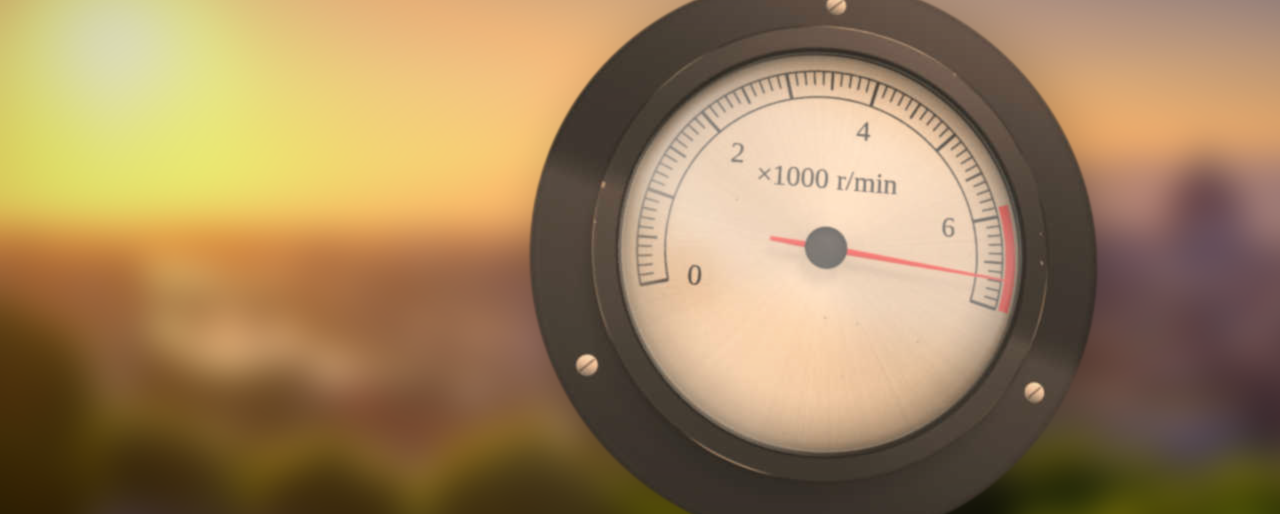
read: value=6700 unit=rpm
